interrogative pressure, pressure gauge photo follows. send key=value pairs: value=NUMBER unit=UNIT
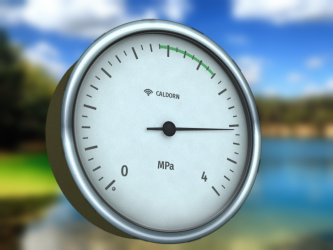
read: value=3.25 unit=MPa
